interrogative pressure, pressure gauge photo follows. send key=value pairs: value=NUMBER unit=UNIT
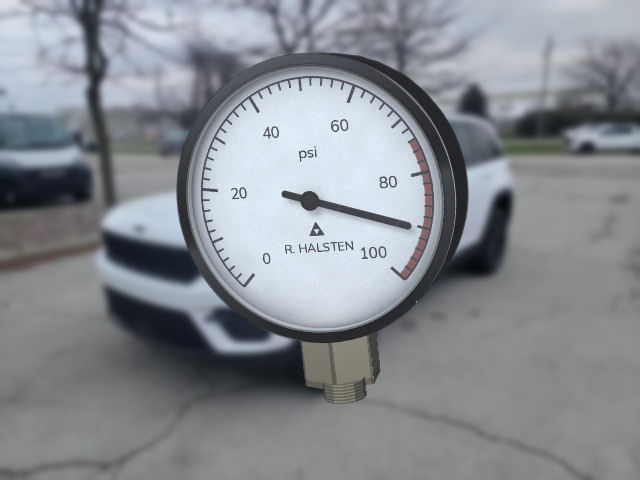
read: value=90 unit=psi
